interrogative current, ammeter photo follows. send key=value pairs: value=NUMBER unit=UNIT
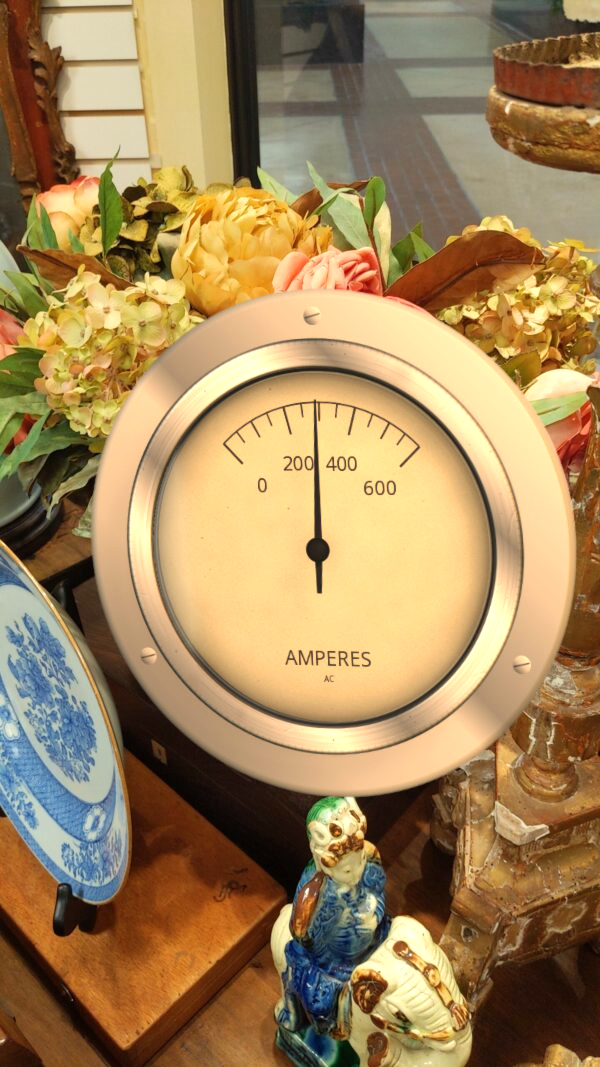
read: value=300 unit=A
